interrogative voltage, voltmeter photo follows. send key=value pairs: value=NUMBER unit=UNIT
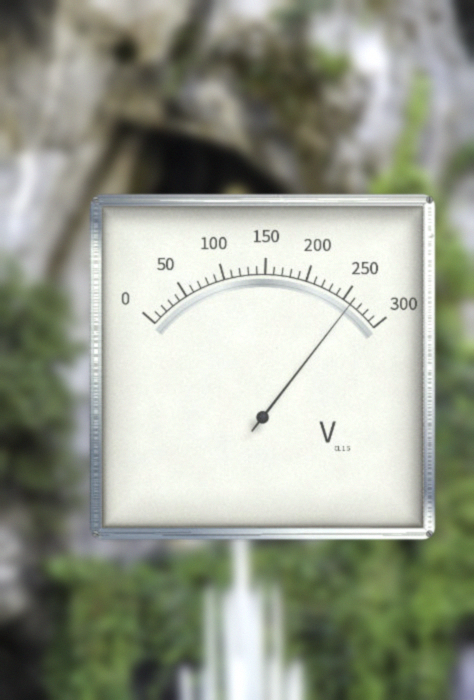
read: value=260 unit=V
